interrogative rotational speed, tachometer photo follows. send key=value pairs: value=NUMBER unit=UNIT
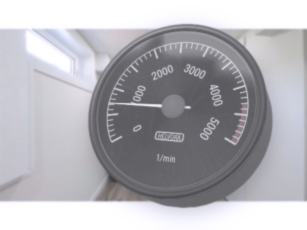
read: value=700 unit=rpm
